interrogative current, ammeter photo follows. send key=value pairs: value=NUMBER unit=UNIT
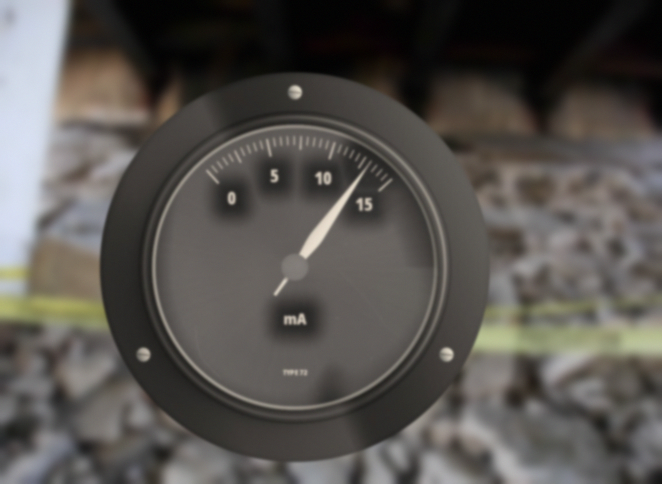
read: value=13 unit=mA
